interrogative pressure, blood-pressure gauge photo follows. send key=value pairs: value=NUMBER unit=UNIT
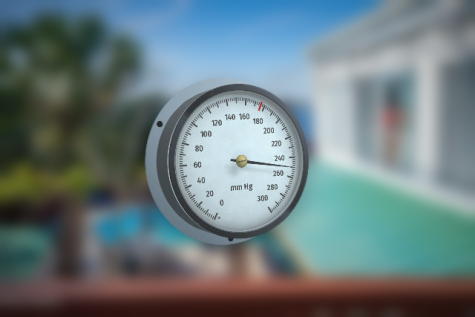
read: value=250 unit=mmHg
